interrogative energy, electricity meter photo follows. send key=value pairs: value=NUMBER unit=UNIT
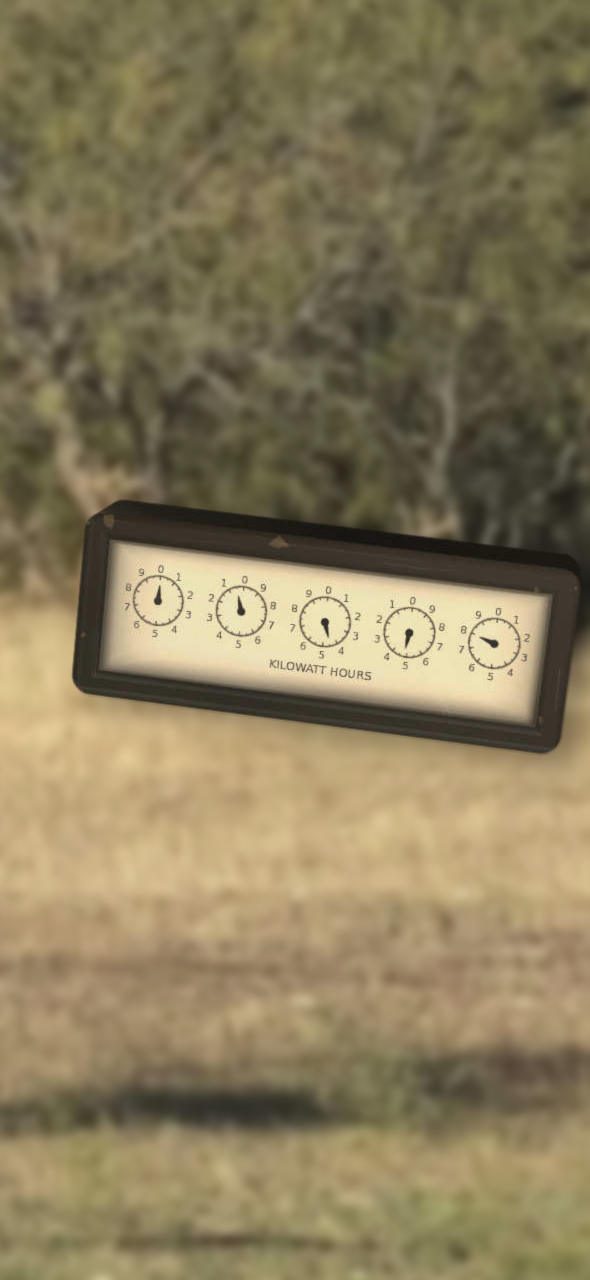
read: value=448 unit=kWh
